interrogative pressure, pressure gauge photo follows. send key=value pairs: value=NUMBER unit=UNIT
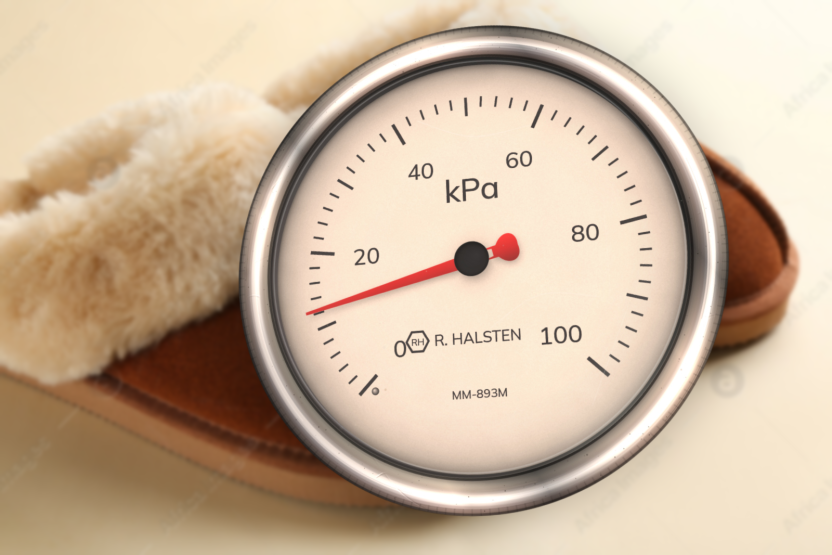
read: value=12 unit=kPa
